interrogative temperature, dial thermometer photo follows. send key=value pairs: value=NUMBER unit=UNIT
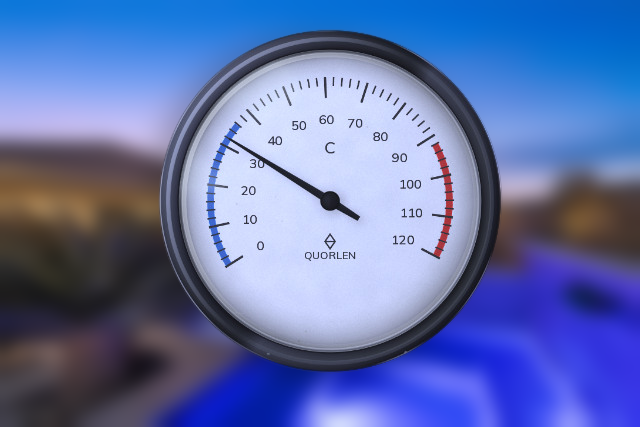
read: value=32 unit=°C
